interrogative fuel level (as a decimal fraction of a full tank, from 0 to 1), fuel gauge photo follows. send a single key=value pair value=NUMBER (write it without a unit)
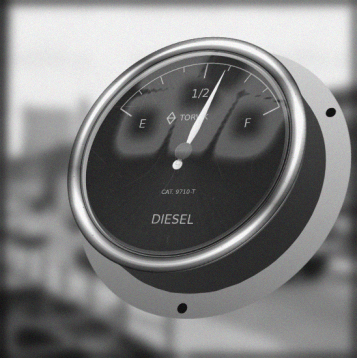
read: value=0.625
